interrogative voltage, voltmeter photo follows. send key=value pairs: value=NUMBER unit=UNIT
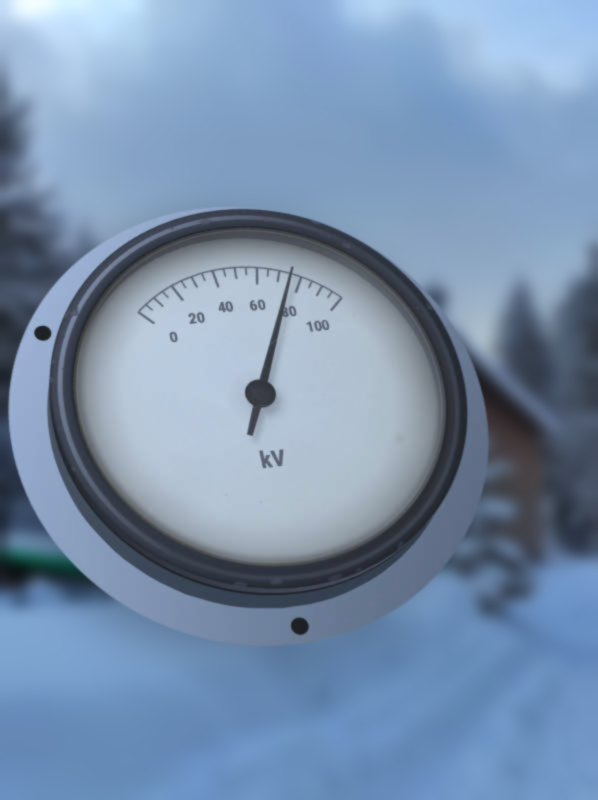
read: value=75 unit=kV
